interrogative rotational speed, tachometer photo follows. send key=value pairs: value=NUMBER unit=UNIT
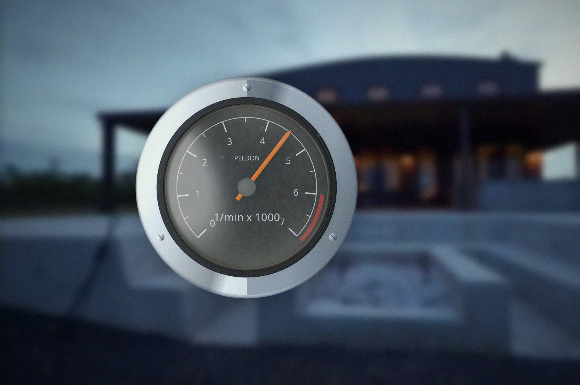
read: value=4500 unit=rpm
